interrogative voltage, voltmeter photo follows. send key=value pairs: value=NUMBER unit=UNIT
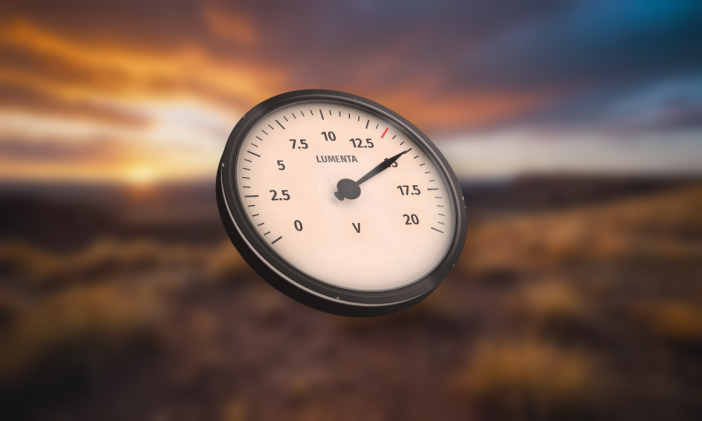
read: value=15 unit=V
